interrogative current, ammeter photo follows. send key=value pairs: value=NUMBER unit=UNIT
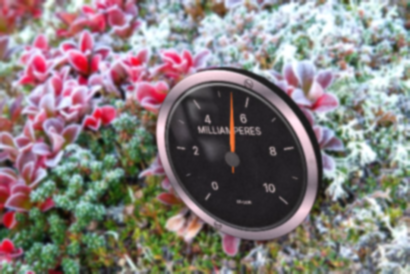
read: value=5.5 unit=mA
